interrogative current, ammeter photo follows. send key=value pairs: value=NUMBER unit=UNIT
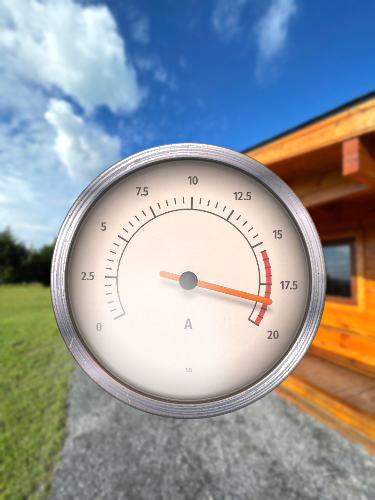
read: value=18.5 unit=A
